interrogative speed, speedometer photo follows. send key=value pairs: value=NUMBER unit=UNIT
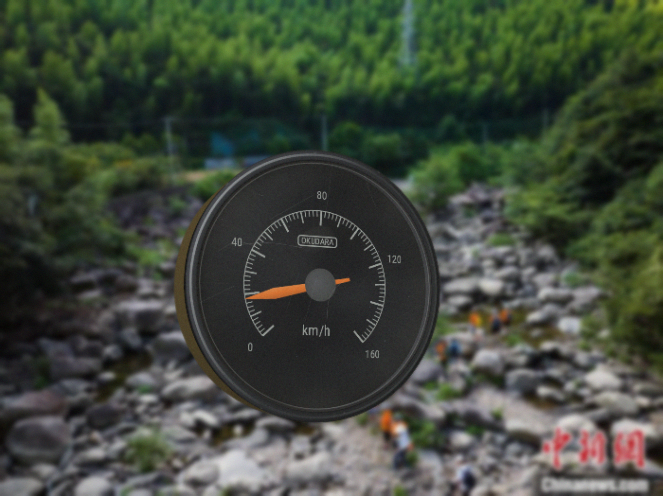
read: value=18 unit=km/h
